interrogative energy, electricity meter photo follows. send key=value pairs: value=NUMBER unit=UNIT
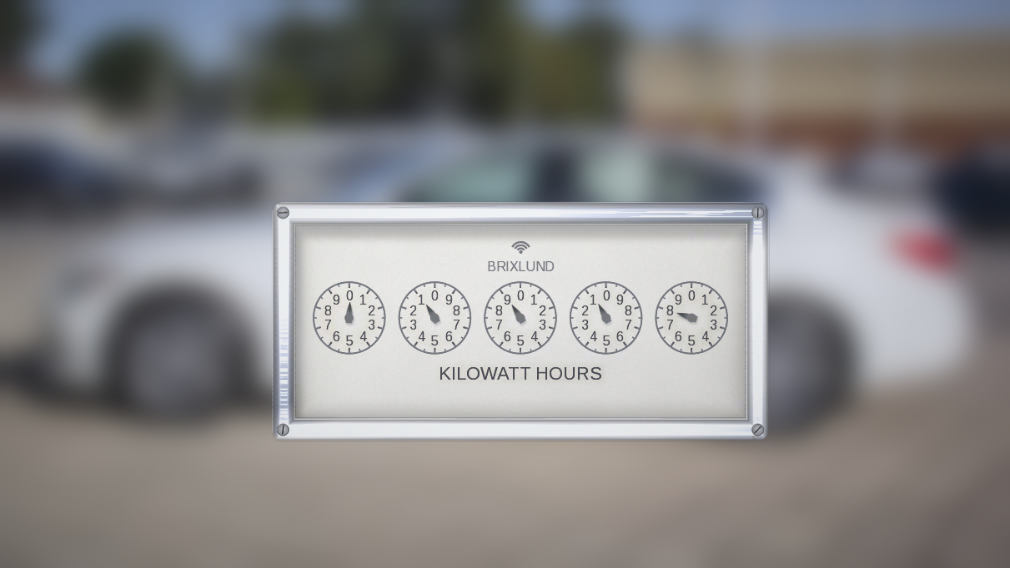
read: value=908 unit=kWh
